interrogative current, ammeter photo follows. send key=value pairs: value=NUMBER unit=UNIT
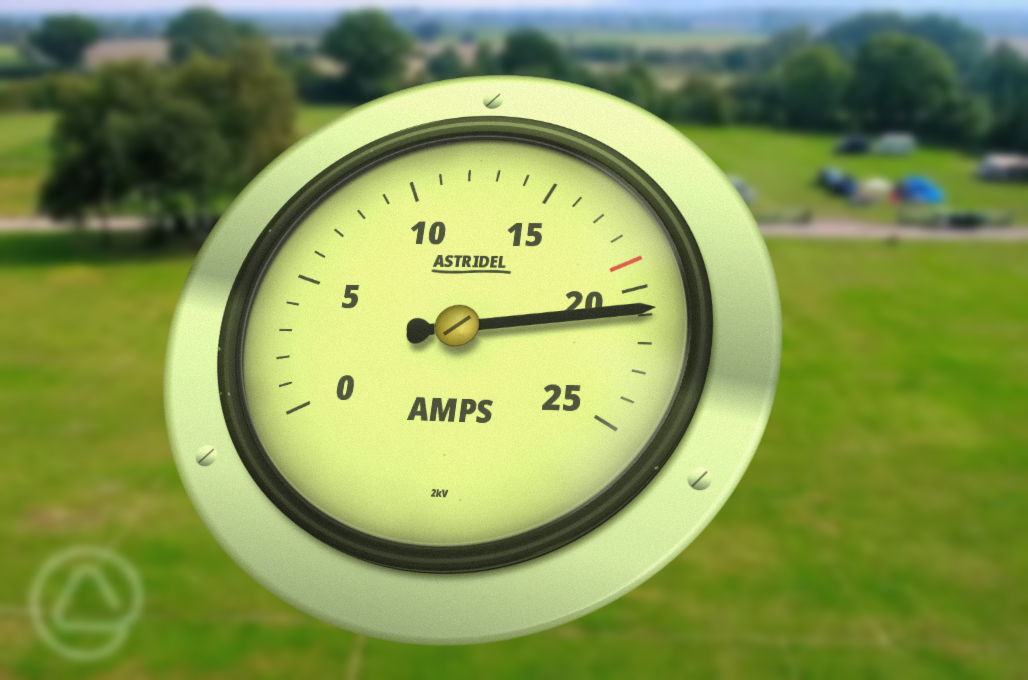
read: value=21 unit=A
